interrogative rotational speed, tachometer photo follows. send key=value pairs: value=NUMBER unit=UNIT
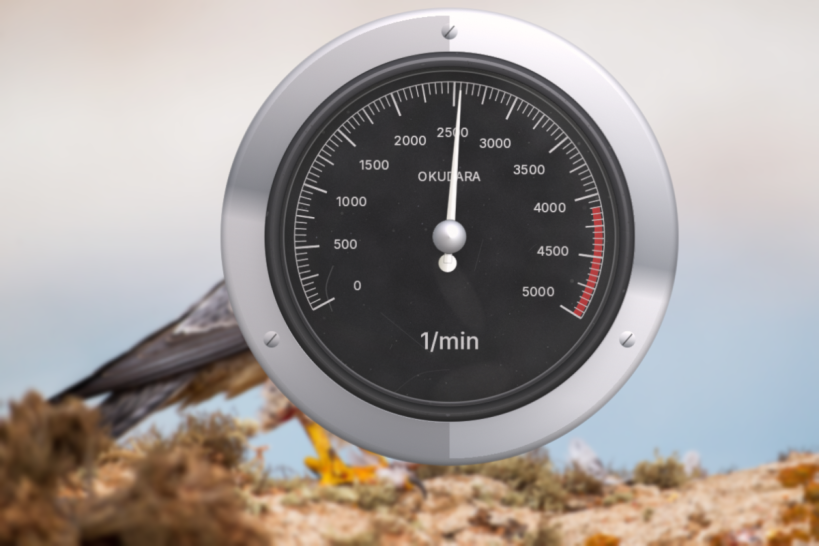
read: value=2550 unit=rpm
